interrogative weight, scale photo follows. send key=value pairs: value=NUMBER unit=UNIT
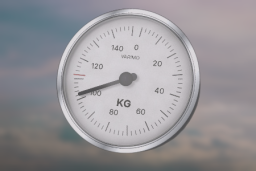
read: value=102 unit=kg
